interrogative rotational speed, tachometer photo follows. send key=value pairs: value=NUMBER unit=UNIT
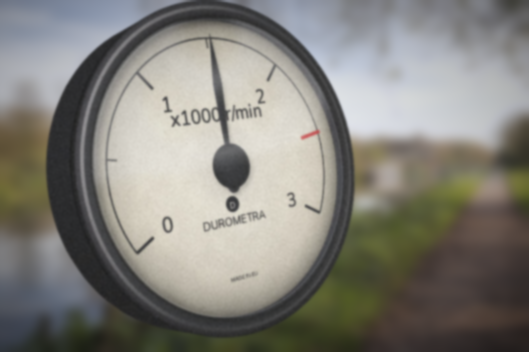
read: value=1500 unit=rpm
